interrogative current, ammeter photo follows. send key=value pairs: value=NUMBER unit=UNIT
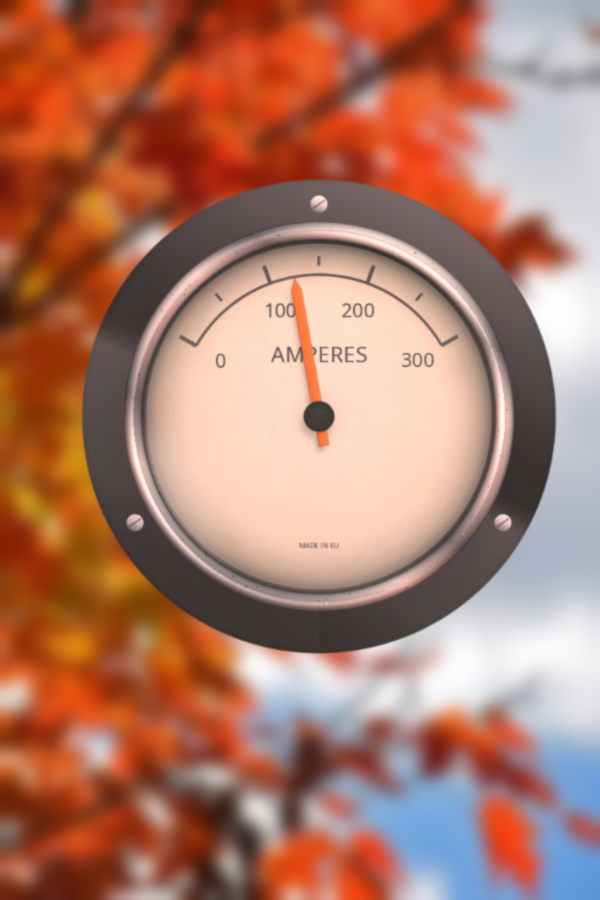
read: value=125 unit=A
